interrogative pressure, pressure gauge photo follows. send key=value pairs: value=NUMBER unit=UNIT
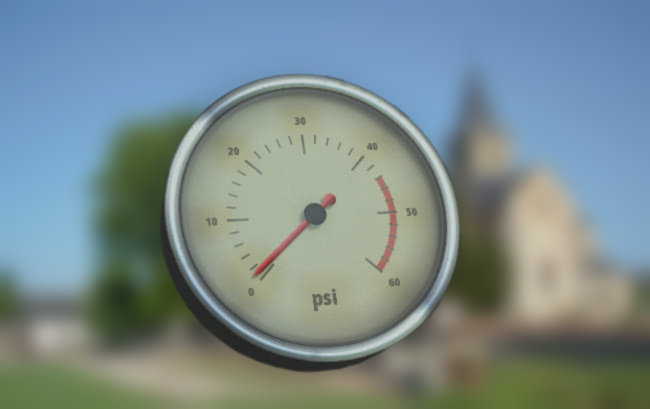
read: value=1 unit=psi
